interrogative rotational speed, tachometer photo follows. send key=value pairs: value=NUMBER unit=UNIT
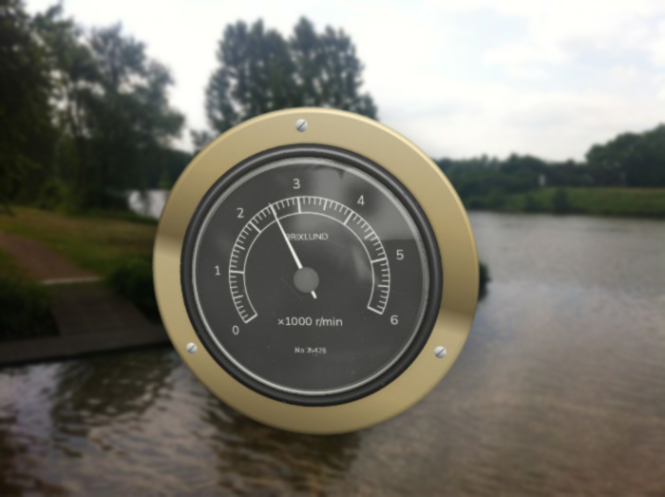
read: value=2500 unit=rpm
